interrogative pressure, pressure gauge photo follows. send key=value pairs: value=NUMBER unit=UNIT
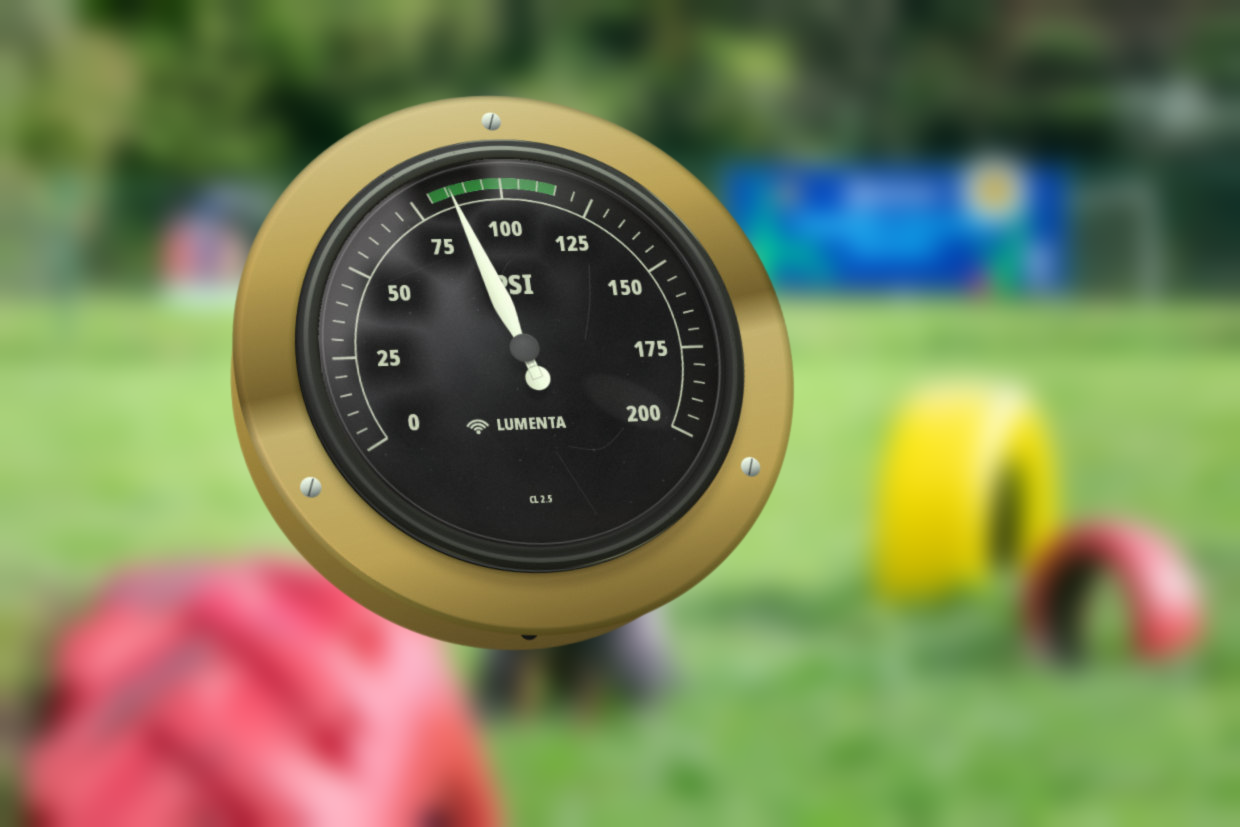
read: value=85 unit=psi
